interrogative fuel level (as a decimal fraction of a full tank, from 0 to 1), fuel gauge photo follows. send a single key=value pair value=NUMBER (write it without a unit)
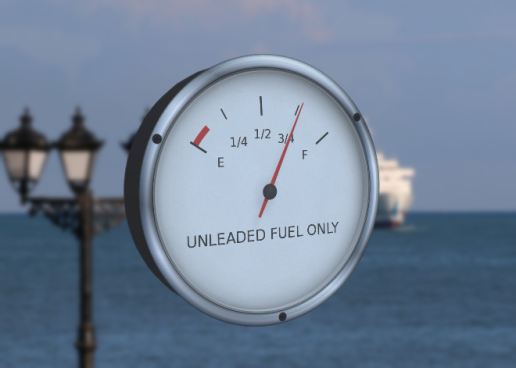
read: value=0.75
